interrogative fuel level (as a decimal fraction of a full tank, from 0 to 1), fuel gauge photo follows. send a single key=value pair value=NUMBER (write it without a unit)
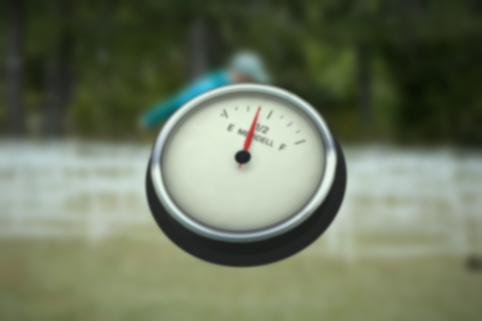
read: value=0.375
